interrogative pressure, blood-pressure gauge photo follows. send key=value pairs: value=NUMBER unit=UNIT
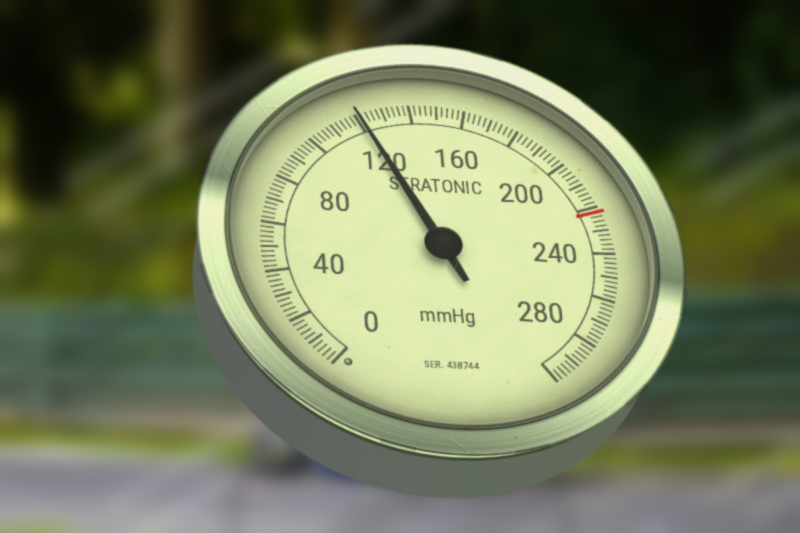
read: value=120 unit=mmHg
